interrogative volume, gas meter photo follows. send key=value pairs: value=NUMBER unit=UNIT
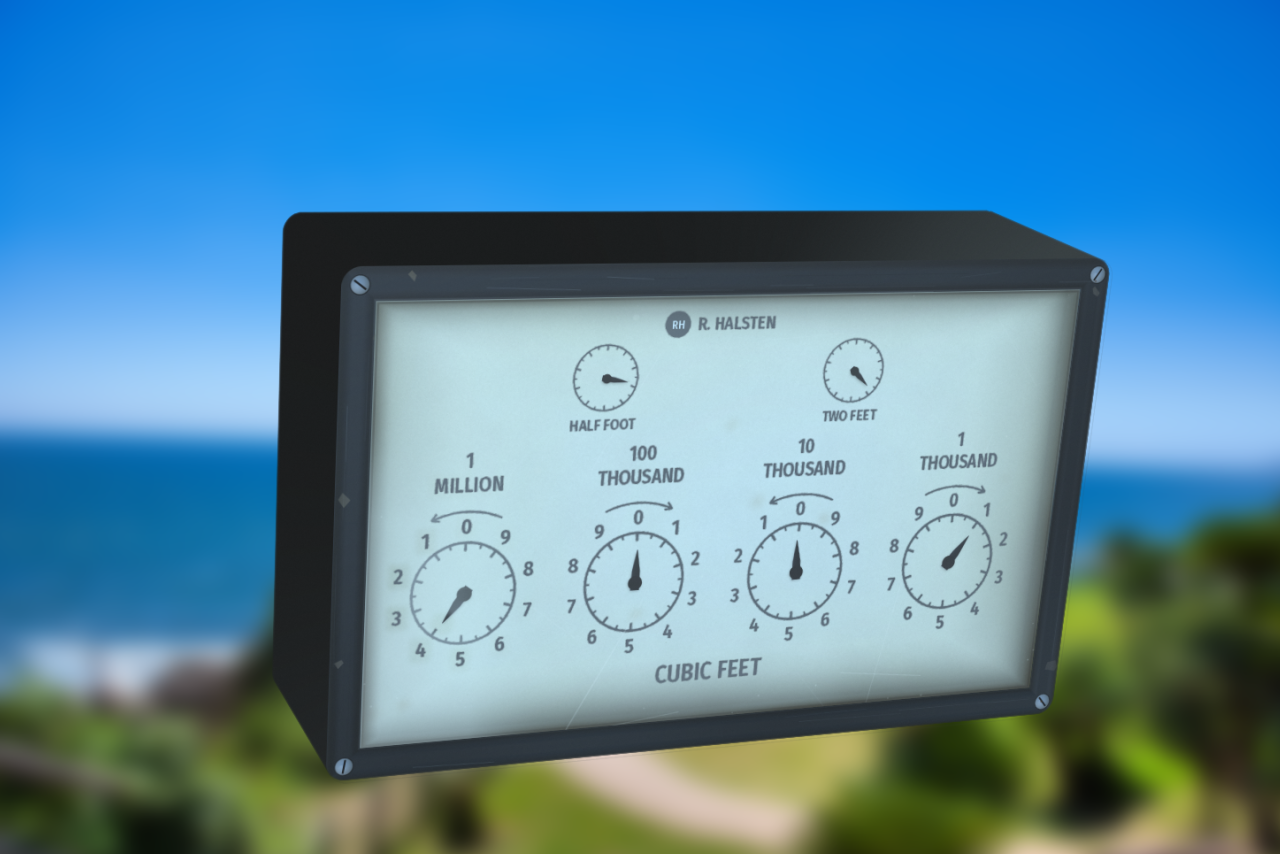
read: value=400100 unit=ft³
